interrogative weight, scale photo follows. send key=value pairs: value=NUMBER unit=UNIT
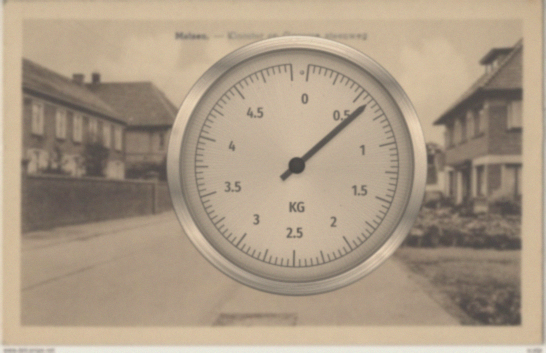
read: value=0.6 unit=kg
